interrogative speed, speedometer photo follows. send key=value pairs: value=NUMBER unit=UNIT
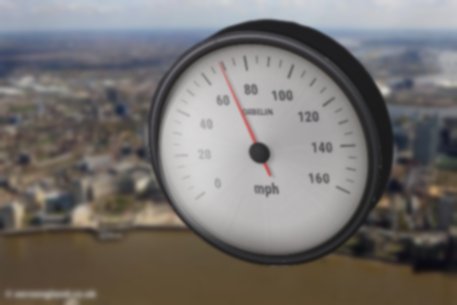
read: value=70 unit=mph
